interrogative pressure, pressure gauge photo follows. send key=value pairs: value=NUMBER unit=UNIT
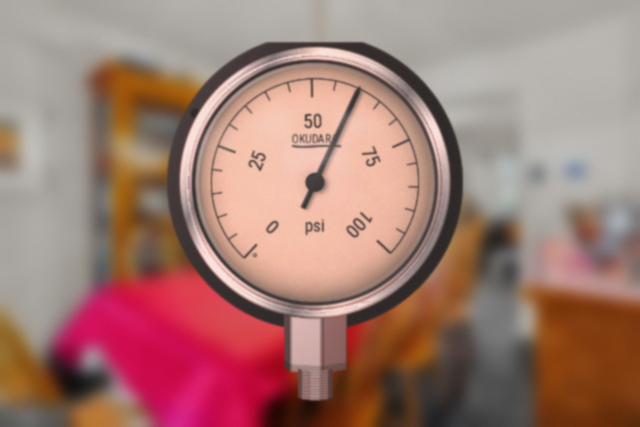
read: value=60 unit=psi
